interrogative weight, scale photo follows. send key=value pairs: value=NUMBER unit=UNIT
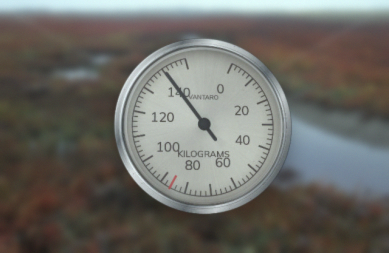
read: value=140 unit=kg
